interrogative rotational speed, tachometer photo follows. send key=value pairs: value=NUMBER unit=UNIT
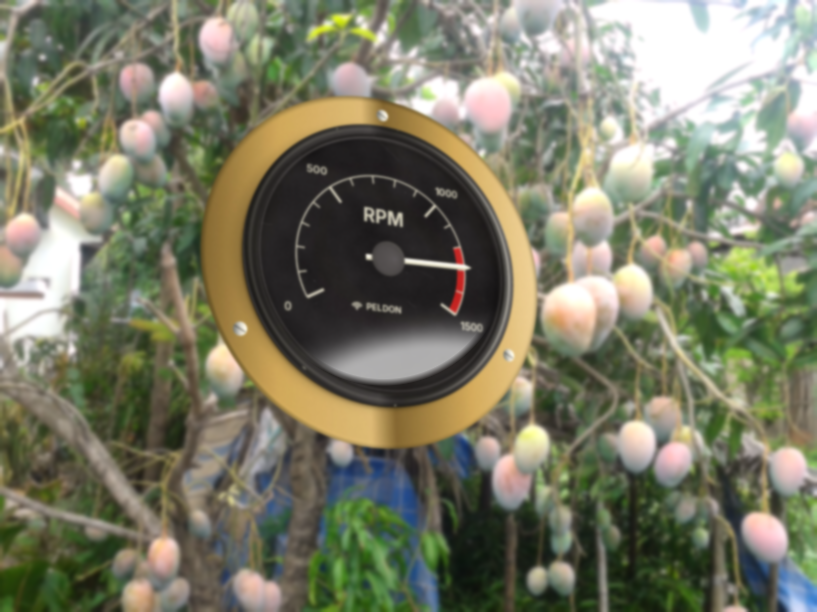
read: value=1300 unit=rpm
